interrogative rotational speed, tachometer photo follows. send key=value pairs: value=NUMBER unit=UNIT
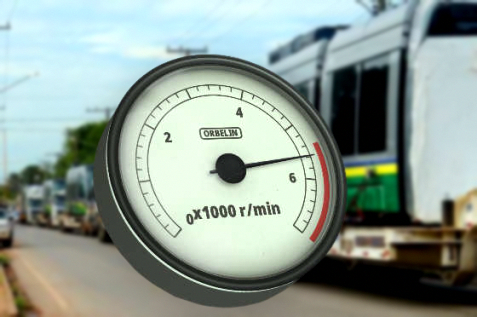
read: value=5600 unit=rpm
